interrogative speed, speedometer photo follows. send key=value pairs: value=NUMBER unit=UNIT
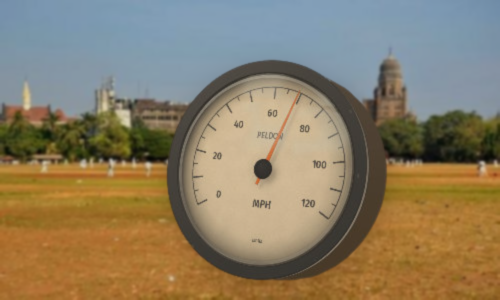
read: value=70 unit=mph
